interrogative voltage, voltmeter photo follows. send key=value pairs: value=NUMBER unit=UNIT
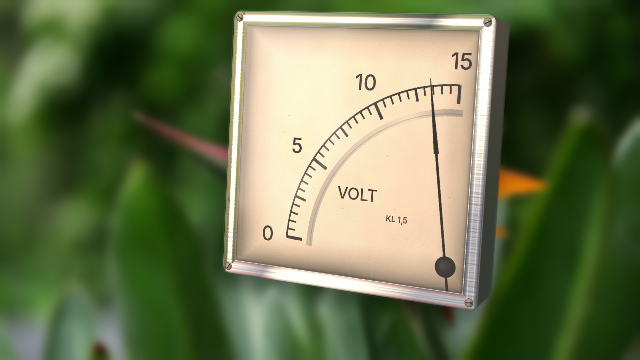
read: value=13.5 unit=V
